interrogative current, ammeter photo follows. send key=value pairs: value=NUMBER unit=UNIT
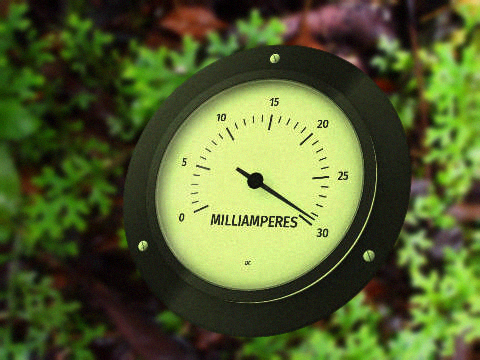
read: value=29.5 unit=mA
